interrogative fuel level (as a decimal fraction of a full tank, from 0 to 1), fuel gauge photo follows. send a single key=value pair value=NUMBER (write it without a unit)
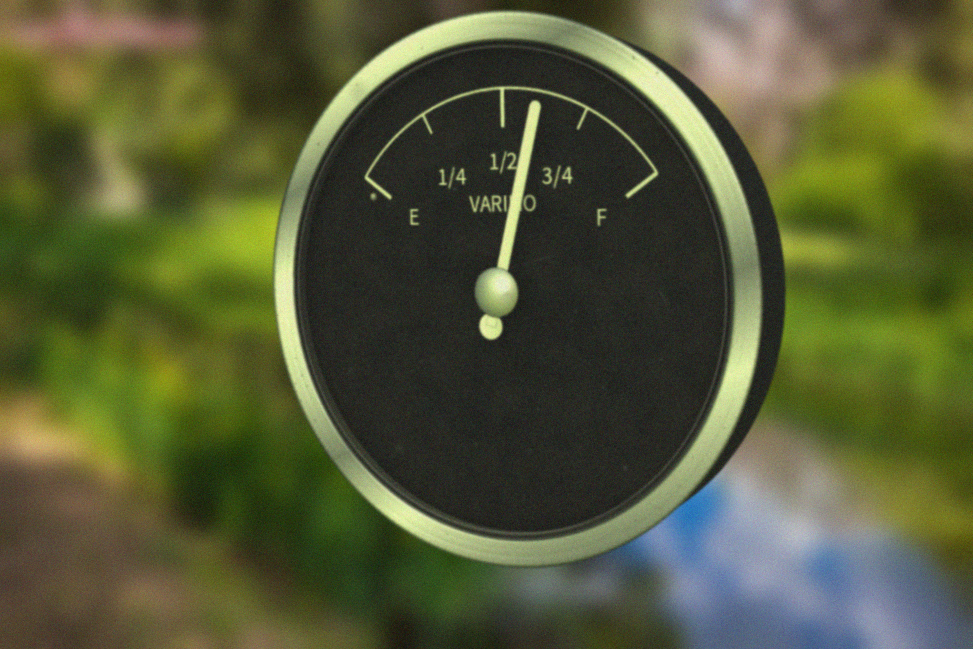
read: value=0.625
